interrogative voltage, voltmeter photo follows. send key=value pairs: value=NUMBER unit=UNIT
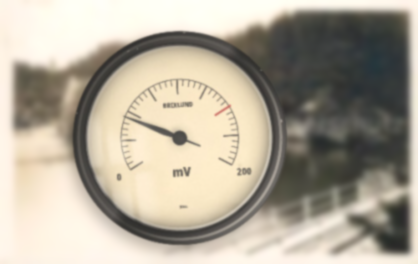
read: value=45 unit=mV
